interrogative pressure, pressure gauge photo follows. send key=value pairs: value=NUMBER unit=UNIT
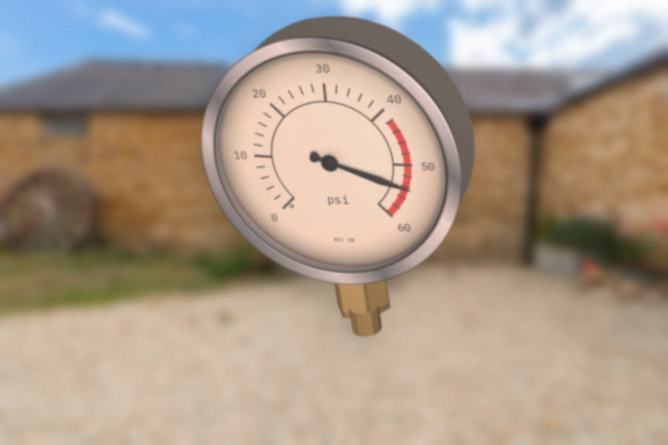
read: value=54 unit=psi
